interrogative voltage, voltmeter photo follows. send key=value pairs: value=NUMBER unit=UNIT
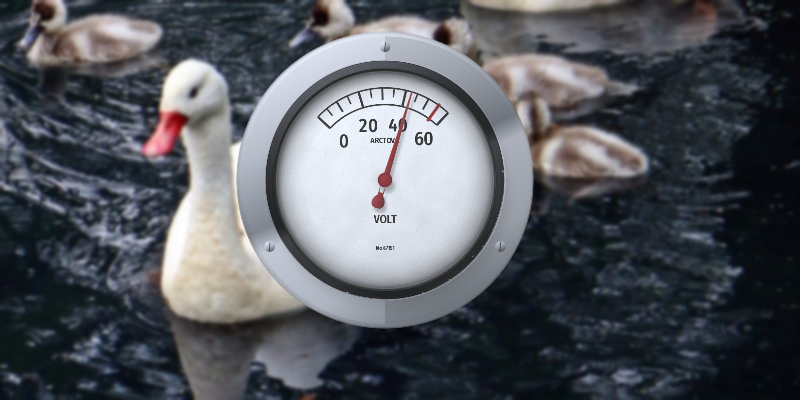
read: value=42.5 unit=V
